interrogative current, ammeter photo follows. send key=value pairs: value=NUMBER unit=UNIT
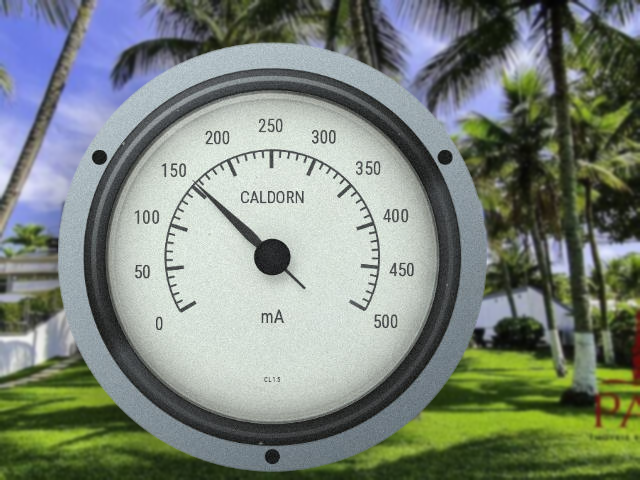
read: value=155 unit=mA
